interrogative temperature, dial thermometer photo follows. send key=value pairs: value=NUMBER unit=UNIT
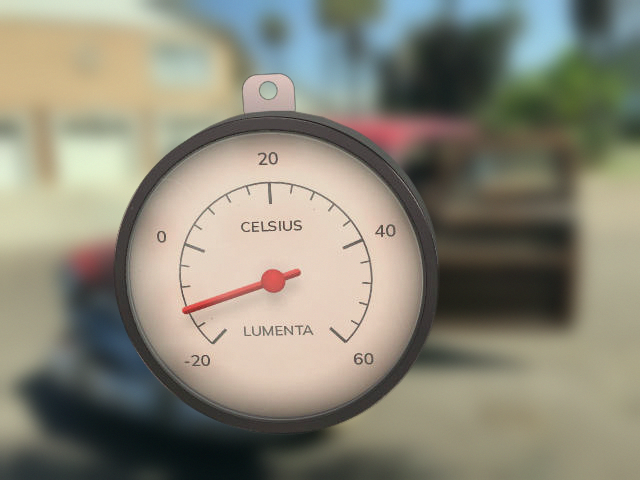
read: value=-12 unit=°C
